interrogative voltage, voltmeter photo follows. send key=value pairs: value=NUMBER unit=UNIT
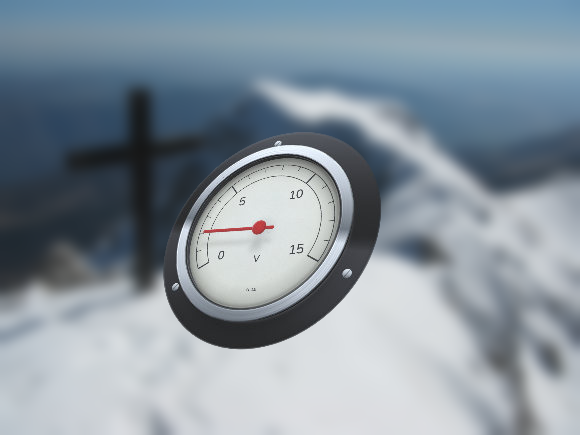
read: value=2 unit=V
